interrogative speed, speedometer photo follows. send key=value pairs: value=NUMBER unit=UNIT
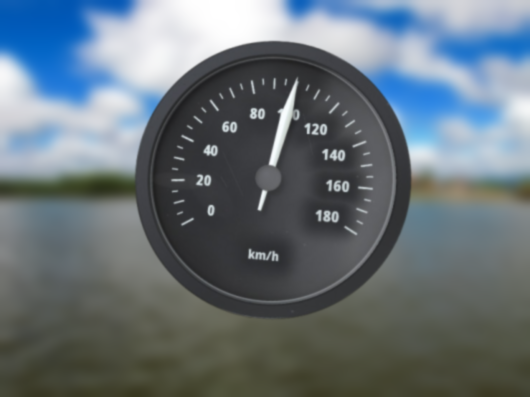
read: value=100 unit=km/h
